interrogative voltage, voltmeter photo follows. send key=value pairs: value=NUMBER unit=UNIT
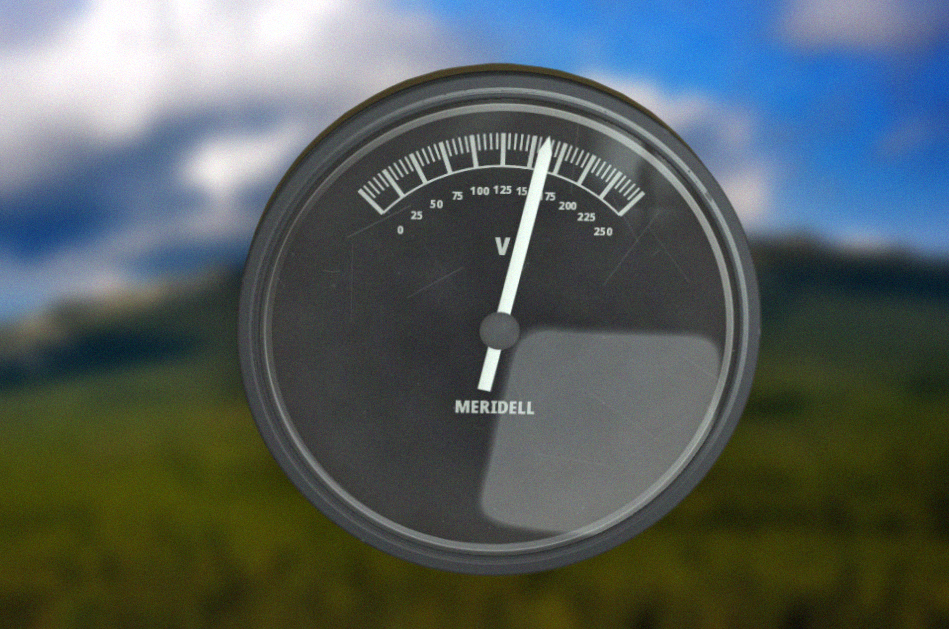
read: value=160 unit=V
